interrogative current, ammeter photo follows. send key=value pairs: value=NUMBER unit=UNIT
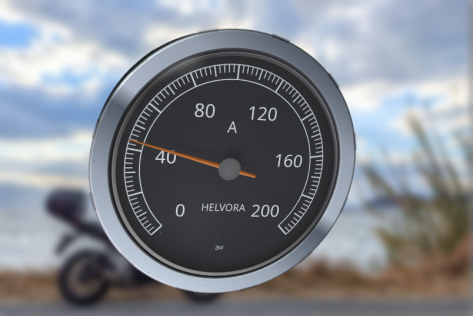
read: value=44 unit=A
